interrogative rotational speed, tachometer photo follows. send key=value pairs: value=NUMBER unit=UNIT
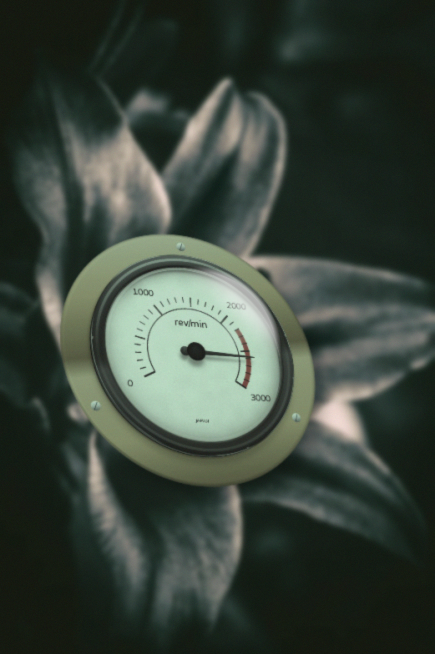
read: value=2600 unit=rpm
